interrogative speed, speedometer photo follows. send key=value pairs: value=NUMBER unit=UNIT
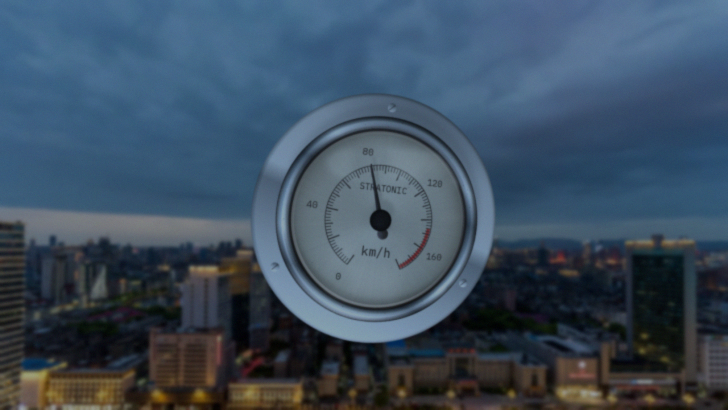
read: value=80 unit=km/h
